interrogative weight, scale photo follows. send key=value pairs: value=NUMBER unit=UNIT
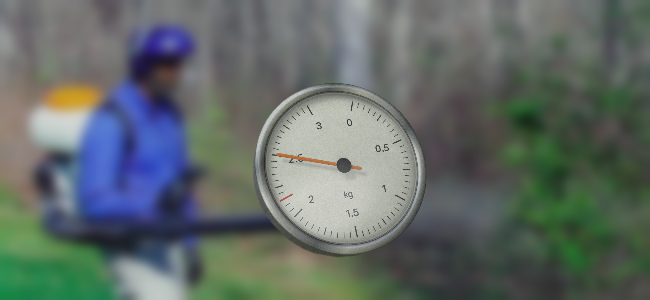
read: value=2.5 unit=kg
